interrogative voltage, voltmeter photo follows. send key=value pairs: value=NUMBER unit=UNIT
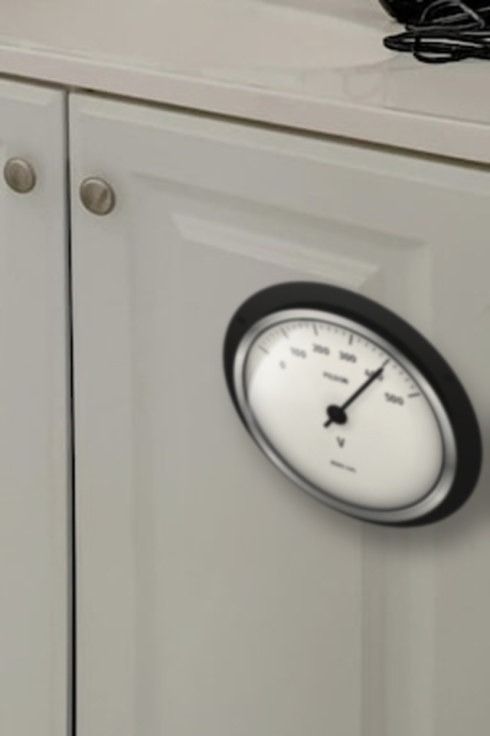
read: value=400 unit=V
